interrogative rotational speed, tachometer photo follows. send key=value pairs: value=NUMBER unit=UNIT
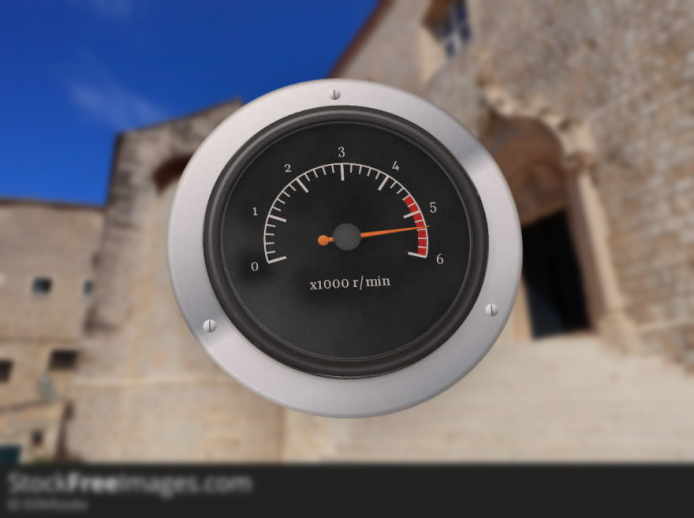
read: value=5400 unit=rpm
